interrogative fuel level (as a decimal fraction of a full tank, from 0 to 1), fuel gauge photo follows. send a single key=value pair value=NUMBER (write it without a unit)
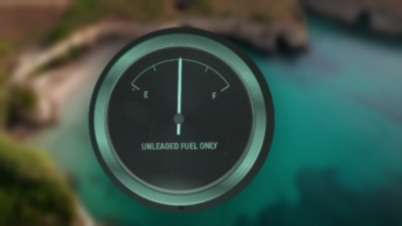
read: value=0.5
